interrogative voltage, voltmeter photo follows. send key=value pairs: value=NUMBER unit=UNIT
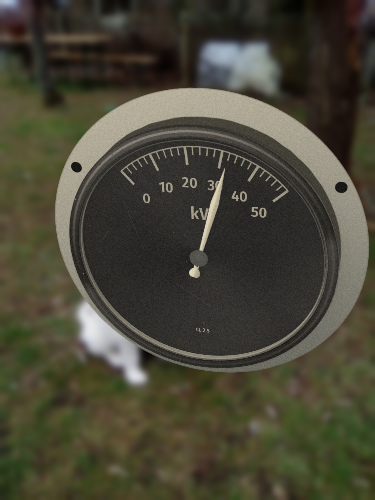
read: value=32 unit=kV
